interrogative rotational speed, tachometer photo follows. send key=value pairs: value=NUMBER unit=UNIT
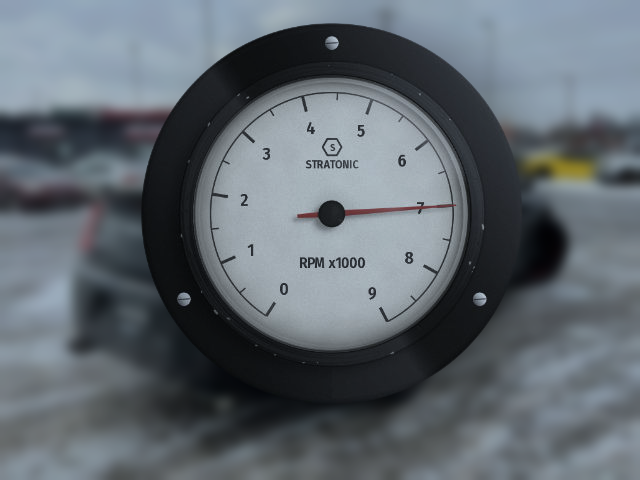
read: value=7000 unit=rpm
